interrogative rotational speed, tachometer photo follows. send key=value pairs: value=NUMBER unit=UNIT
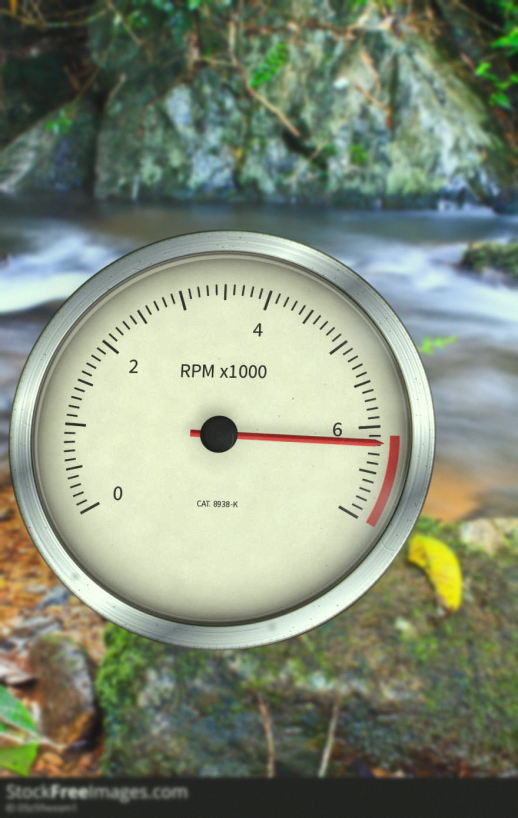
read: value=6200 unit=rpm
